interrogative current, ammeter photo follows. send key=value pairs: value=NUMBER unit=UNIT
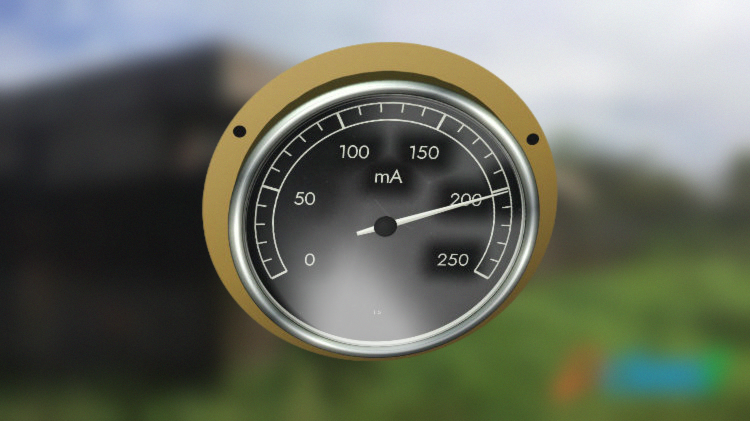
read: value=200 unit=mA
